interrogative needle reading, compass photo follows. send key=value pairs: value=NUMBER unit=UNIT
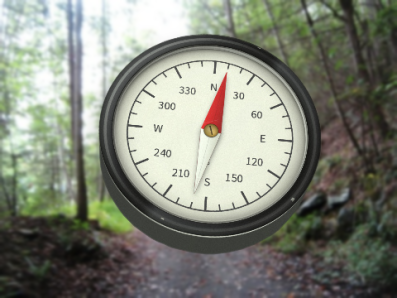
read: value=10 unit=°
